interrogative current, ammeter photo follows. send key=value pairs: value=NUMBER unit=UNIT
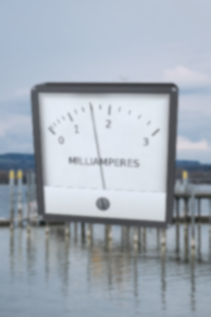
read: value=1.6 unit=mA
